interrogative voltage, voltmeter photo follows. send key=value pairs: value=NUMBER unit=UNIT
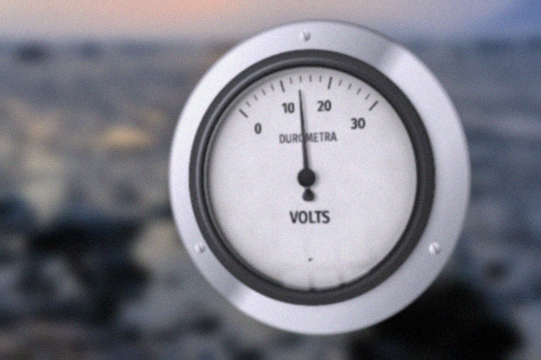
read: value=14 unit=V
